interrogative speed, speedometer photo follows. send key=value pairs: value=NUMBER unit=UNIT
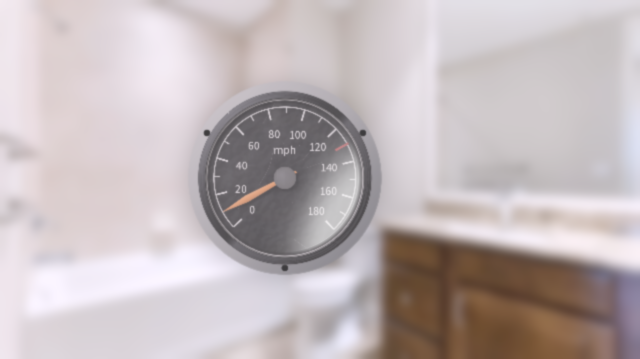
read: value=10 unit=mph
